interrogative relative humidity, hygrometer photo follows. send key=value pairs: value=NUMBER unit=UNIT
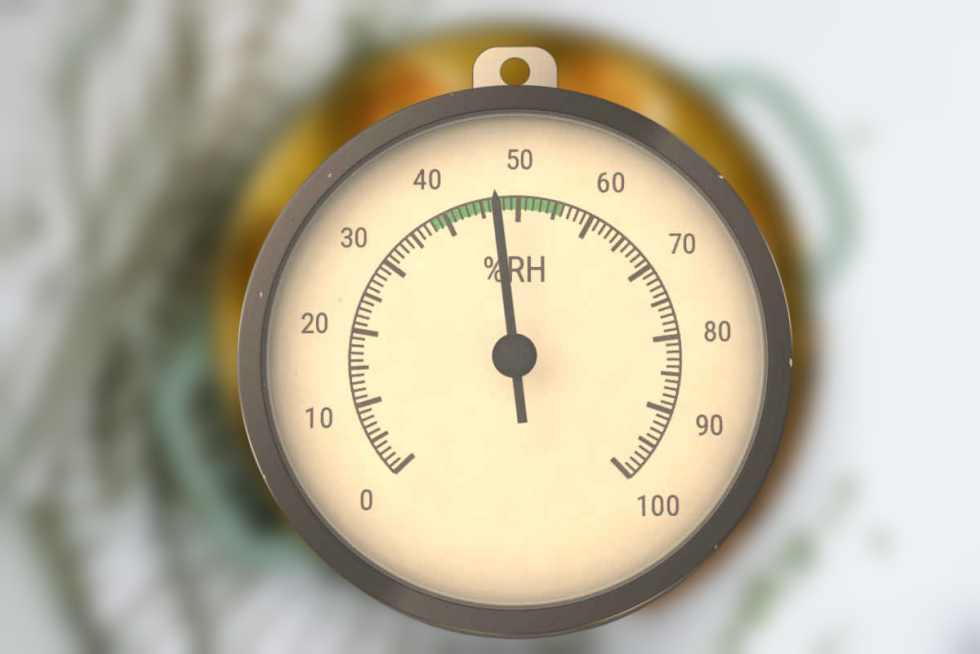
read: value=47 unit=%
